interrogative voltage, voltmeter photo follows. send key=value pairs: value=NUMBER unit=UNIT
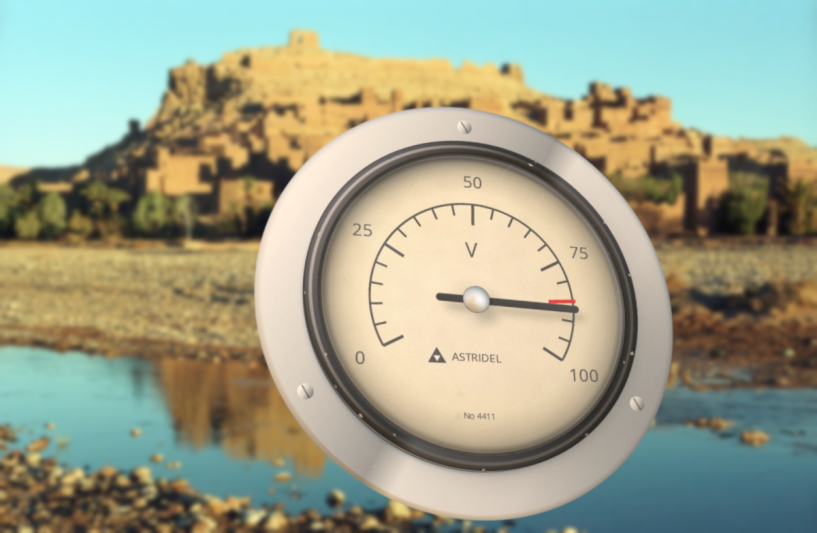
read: value=87.5 unit=V
